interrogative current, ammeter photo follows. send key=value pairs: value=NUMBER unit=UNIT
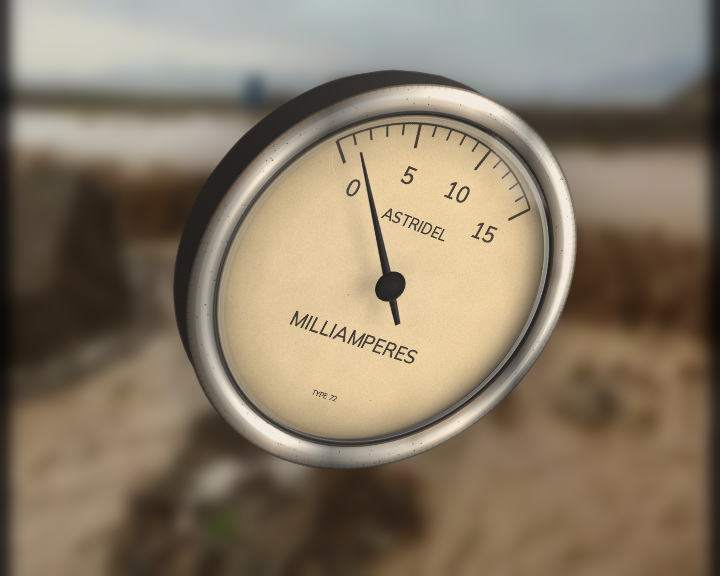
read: value=1 unit=mA
